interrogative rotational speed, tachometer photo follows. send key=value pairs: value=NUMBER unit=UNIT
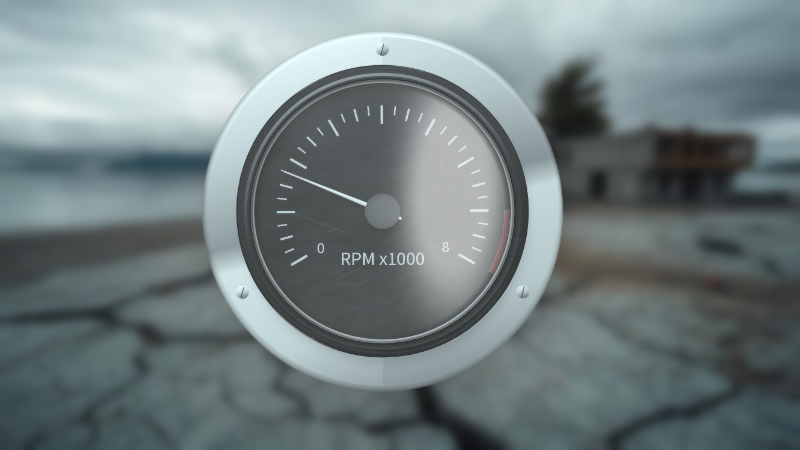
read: value=1750 unit=rpm
